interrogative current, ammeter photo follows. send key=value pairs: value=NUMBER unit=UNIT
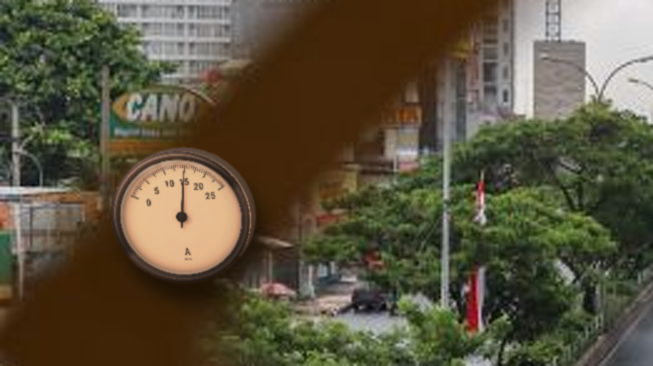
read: value=15 unit=A
